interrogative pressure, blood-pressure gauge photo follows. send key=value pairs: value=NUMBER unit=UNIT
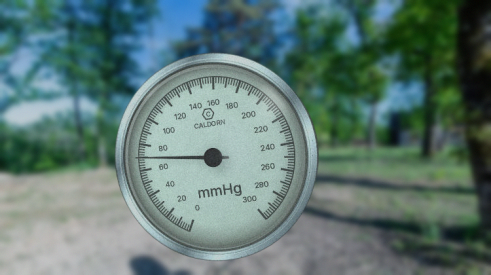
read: value=70 unit=mmHg
